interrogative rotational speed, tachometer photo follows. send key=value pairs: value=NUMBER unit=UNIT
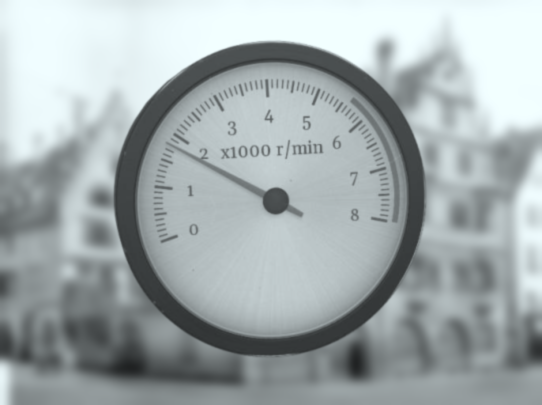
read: value=1800 unit=rpm
